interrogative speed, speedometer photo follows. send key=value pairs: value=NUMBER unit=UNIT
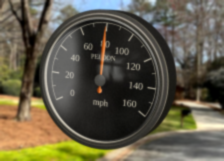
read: value=80 unit=mph
